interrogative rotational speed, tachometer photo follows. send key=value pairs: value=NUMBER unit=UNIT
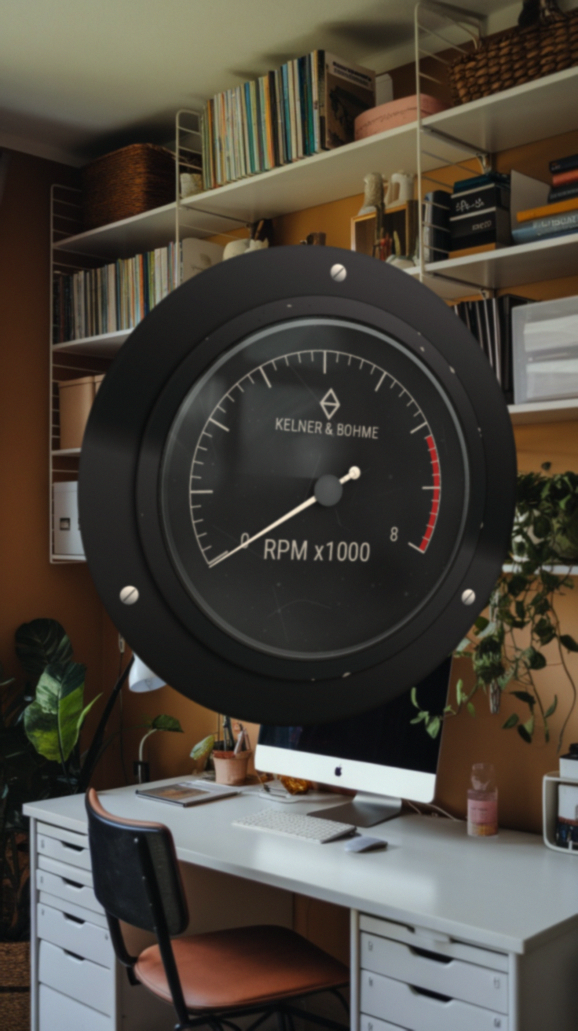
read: value=0 unit=rpm
